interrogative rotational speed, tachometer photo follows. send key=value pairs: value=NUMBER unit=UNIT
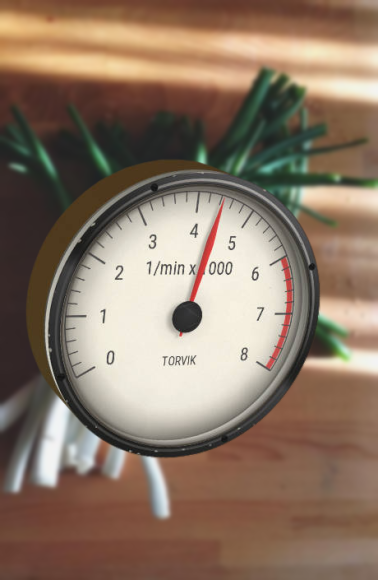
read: value=4400 unit=rpm
